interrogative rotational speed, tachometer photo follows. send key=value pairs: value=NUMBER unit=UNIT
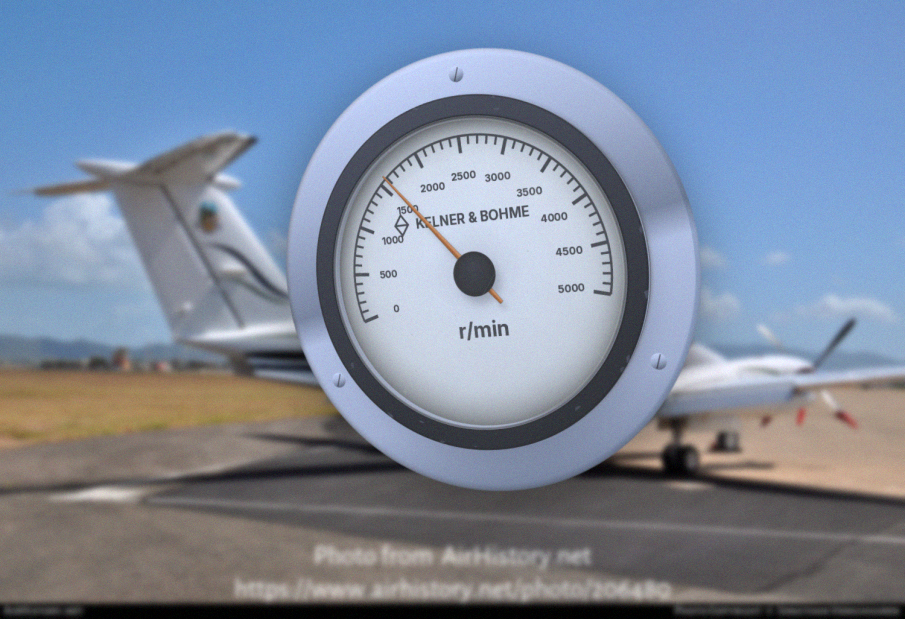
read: value=1600 unit=rpm
